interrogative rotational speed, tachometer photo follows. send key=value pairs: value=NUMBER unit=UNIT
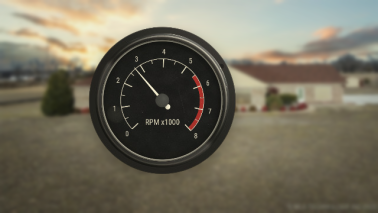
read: value=2750 unit=rpm
